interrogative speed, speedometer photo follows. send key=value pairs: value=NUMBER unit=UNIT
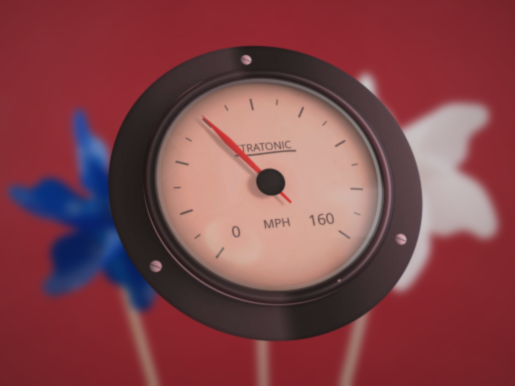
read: value=60 unit=mph
